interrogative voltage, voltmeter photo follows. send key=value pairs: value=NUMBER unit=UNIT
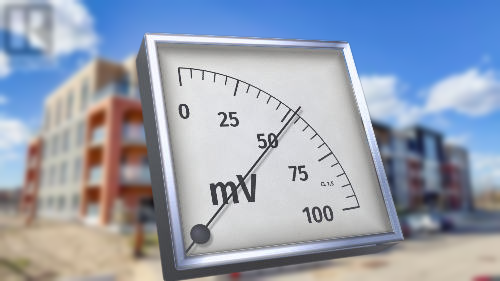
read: value=52.5 unit=mV
